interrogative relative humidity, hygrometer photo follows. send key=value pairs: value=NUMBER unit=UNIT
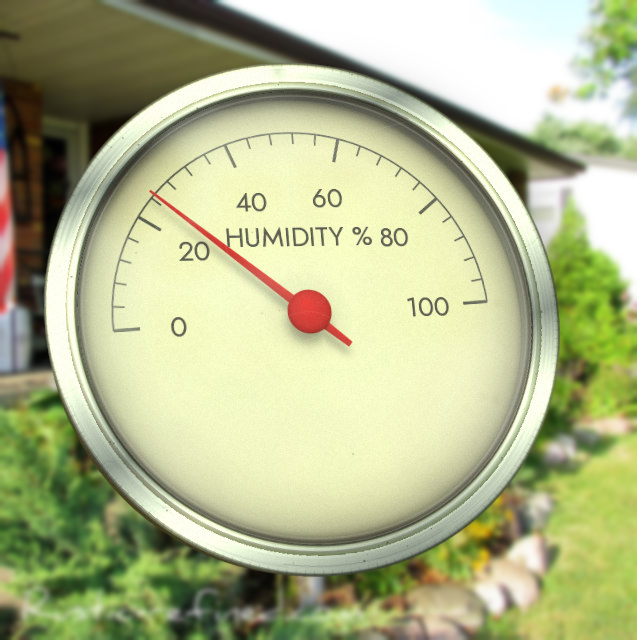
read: value=24 unit=%
